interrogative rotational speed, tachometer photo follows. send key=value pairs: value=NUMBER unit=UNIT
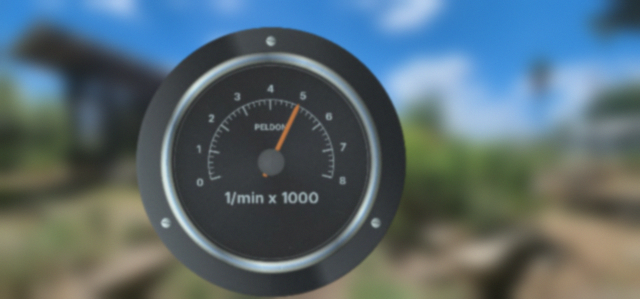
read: value=5000 unit=rpm
